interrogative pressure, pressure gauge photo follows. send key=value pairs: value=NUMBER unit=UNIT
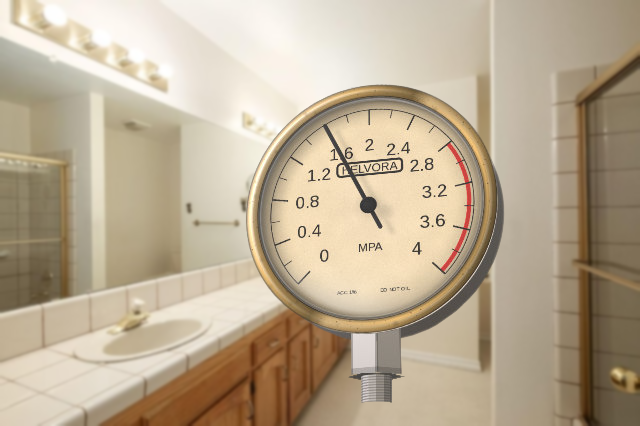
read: value=1.6 unit=MPa
